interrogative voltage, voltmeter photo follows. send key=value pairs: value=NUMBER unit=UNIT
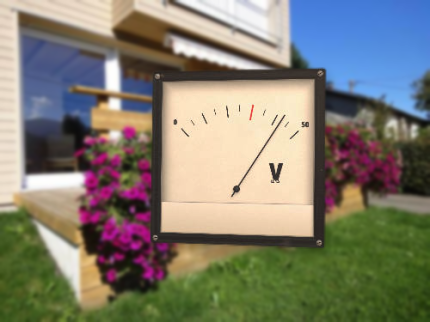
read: value=42.5 unit=V
